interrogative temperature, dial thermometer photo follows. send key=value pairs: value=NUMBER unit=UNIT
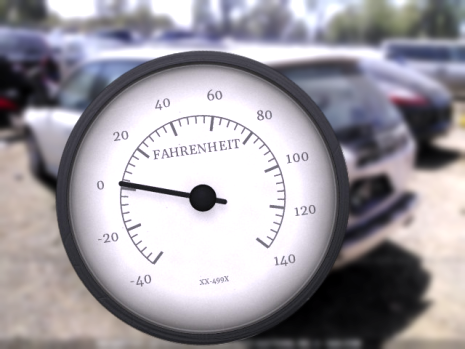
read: value=2 unit=°F
